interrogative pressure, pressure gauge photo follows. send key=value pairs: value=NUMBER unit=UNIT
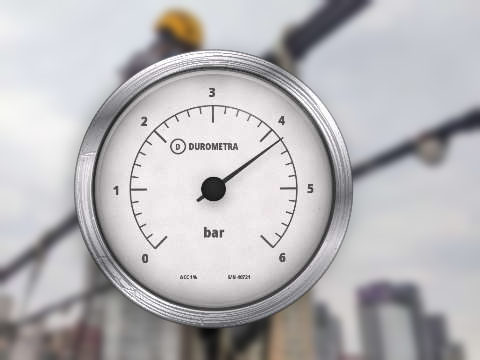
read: value=4.2 unit=bar
